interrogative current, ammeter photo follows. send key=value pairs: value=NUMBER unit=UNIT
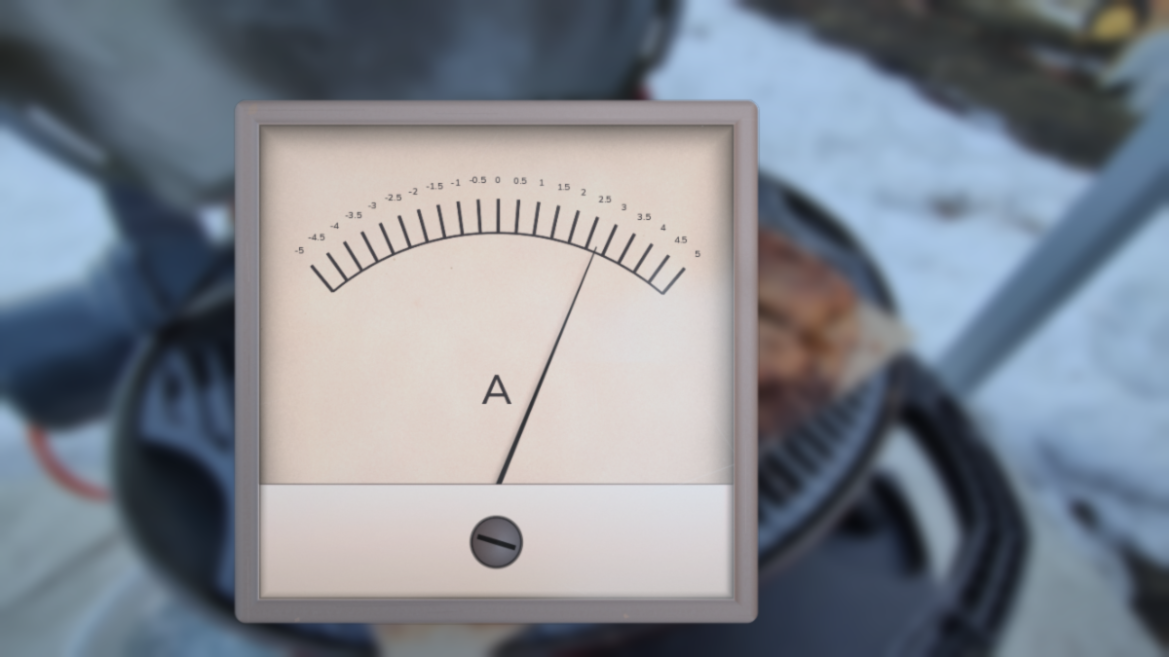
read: value=2.75 unit=A
